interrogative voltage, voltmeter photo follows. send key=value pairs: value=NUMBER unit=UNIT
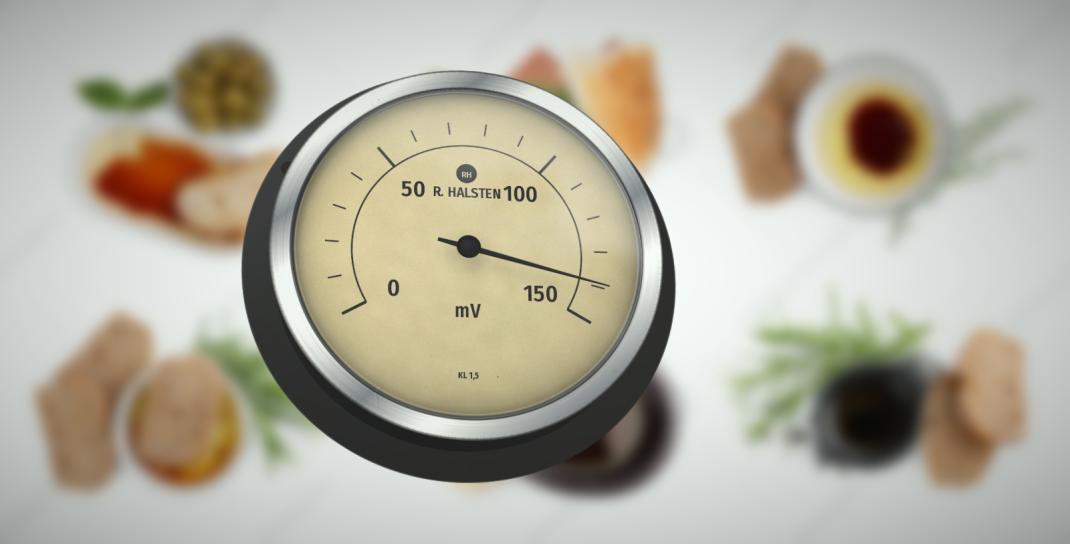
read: value=140 unit=mV
